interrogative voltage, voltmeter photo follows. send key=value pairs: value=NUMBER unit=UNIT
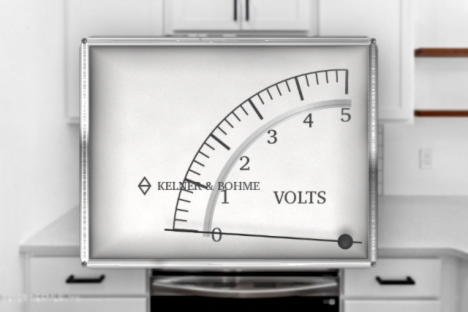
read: value=0 unit=V
